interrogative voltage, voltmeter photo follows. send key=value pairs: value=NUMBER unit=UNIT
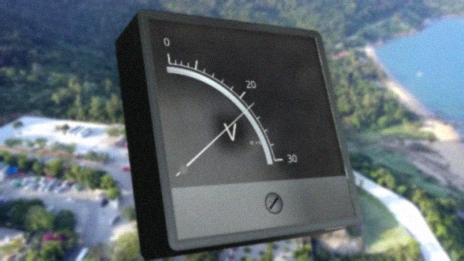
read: value=22 unit=V
